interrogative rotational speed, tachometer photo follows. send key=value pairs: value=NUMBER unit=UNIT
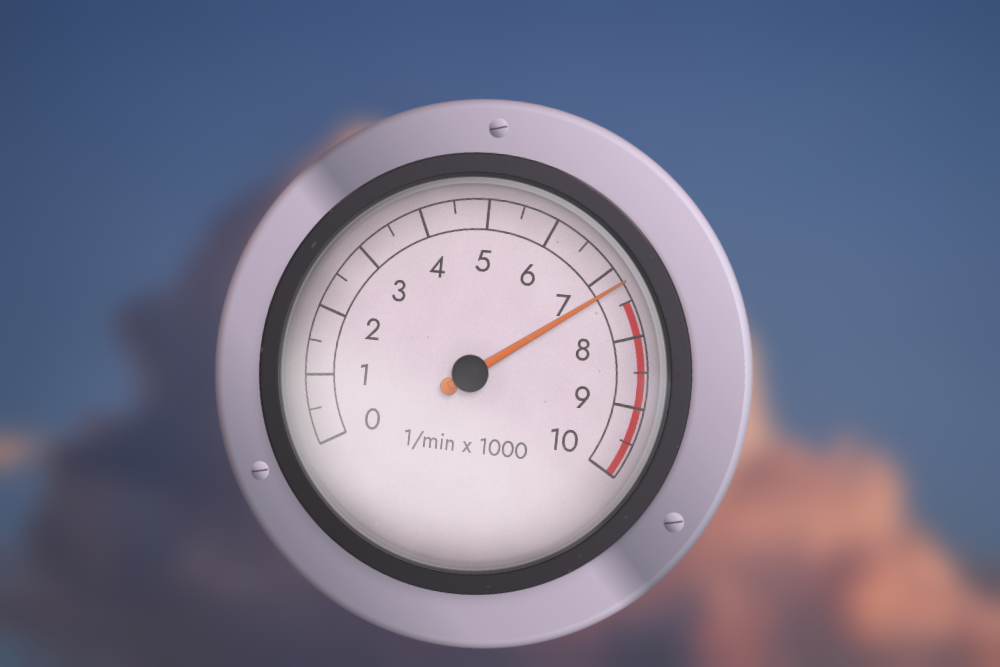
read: value=7250 unit=rpm
